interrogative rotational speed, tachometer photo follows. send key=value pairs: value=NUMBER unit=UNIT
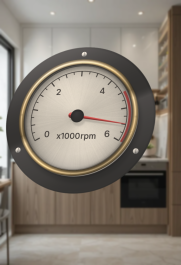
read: value=5500 unit=rpm
